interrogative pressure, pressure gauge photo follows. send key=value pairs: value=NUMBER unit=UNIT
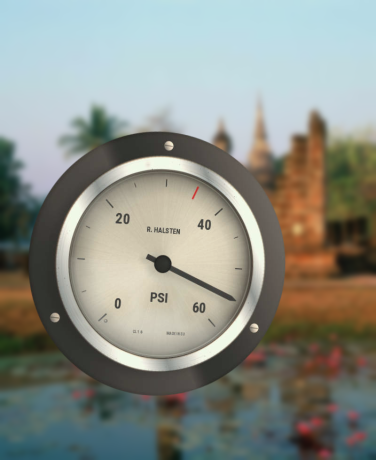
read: value=55 unit=psi
